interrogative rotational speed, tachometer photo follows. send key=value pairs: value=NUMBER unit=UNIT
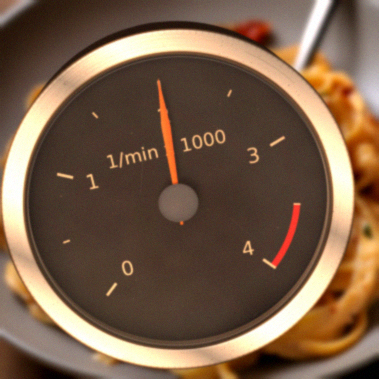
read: value=2000 unit=rpm
